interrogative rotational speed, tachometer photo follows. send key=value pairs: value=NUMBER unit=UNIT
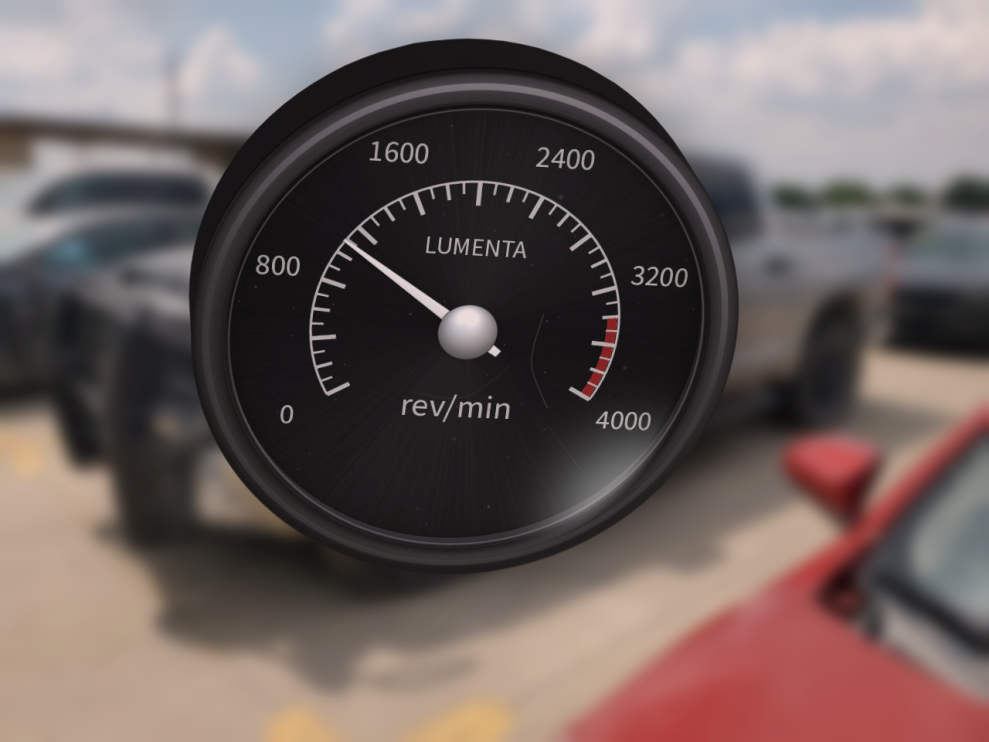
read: value=1100 unit=rpm
